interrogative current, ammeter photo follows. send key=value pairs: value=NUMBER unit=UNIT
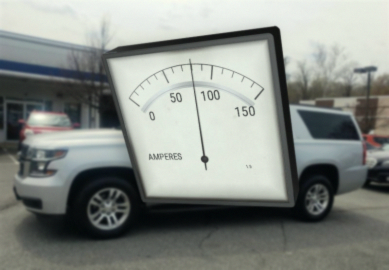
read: value=80 unit=A
